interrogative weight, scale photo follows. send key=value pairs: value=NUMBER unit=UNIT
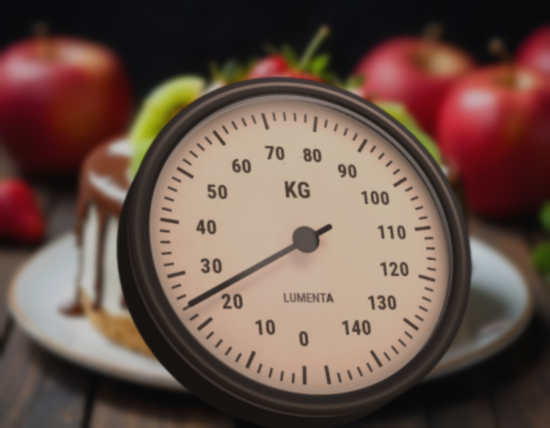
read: value=24 unit=kg
